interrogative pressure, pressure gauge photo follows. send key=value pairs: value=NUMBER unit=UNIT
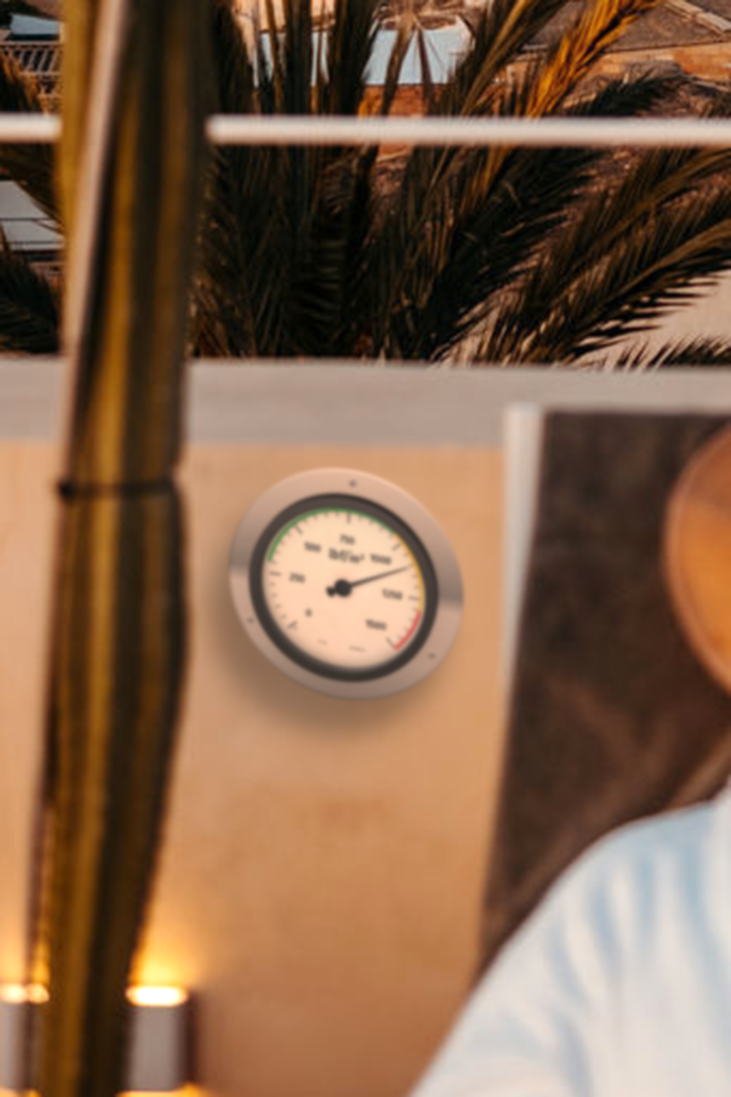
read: value=1100 unit=psi
